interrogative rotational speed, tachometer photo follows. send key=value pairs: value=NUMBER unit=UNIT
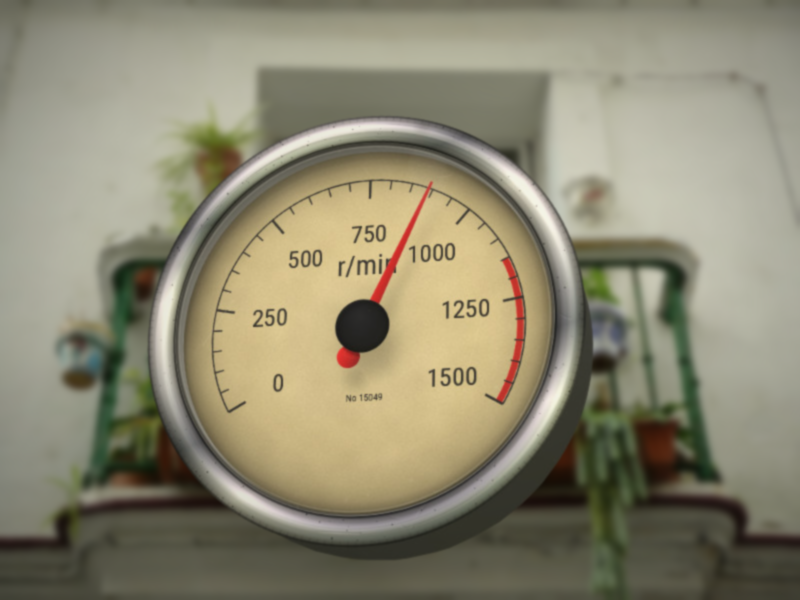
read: value=900 unit=rpm
